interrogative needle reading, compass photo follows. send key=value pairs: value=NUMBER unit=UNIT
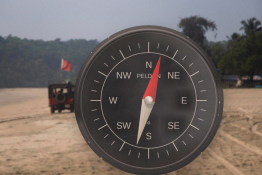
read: value=15 unit=°
